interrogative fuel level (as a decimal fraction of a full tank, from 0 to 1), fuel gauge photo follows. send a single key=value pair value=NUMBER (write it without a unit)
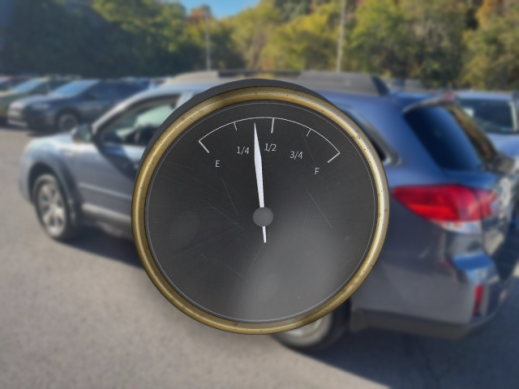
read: value=0.375
